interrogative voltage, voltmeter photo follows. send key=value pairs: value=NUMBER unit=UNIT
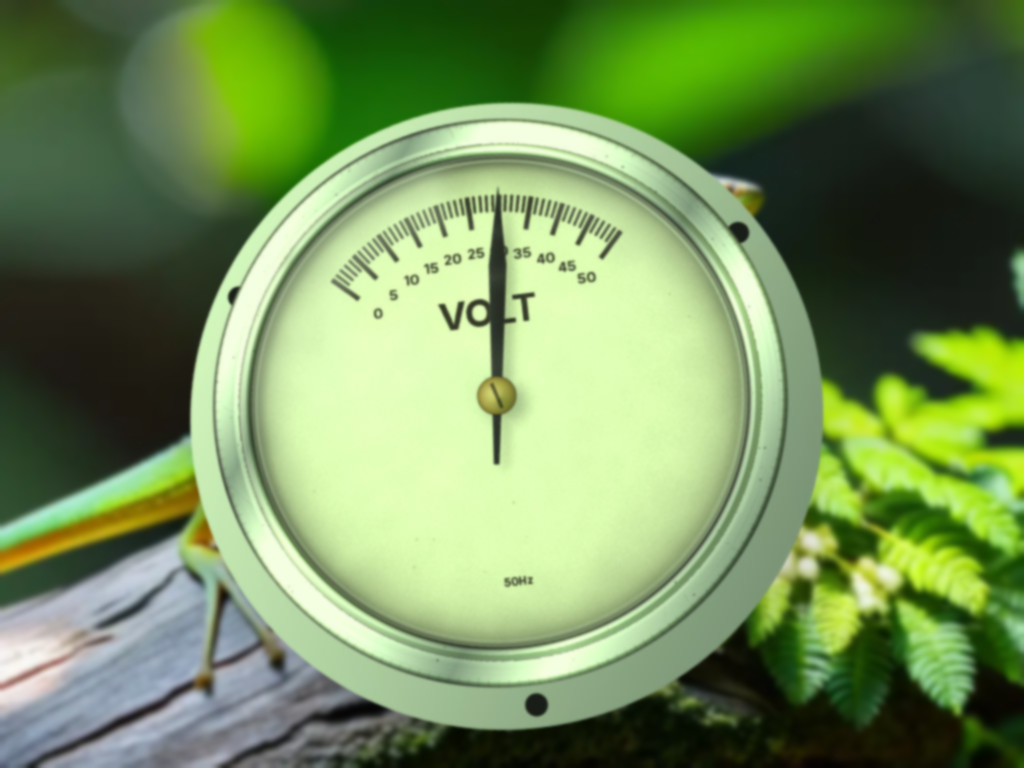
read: value=30 unit=V
